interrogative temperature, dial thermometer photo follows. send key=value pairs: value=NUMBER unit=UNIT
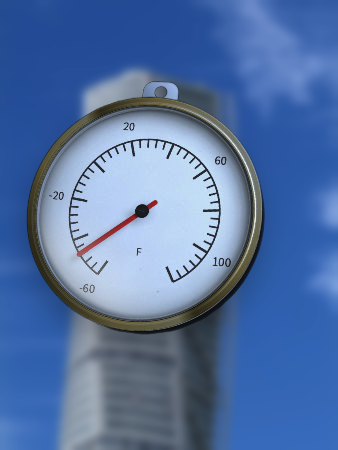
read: value=-48 unit=°F
